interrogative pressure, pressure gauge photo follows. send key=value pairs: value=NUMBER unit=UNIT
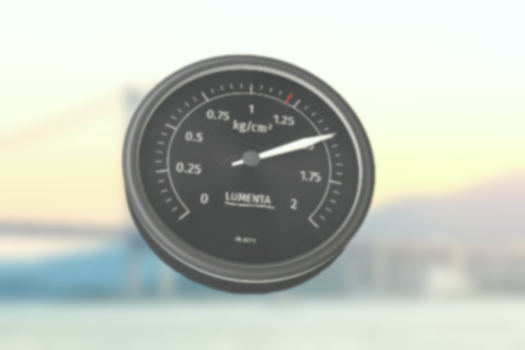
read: value=1.5 unit=kg/cm²
